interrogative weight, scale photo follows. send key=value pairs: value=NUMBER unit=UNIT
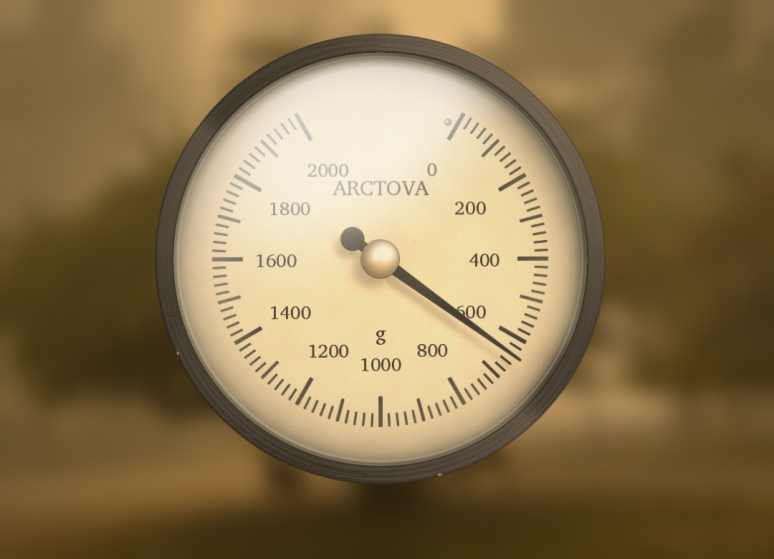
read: value=640 unit=g
